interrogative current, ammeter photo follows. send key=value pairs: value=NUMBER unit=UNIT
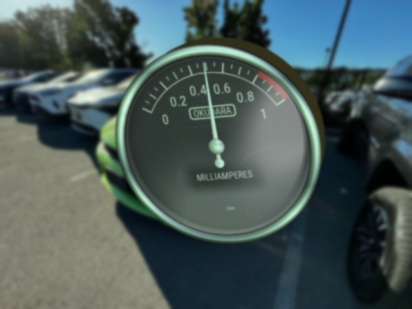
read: value=0.5 unit=mA
